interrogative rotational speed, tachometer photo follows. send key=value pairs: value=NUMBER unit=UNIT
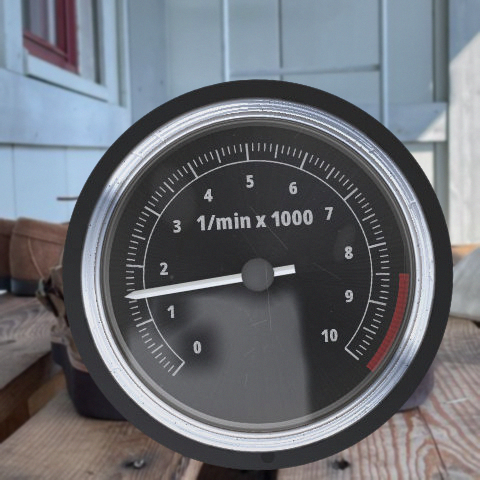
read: value=1500 unit=rpm
